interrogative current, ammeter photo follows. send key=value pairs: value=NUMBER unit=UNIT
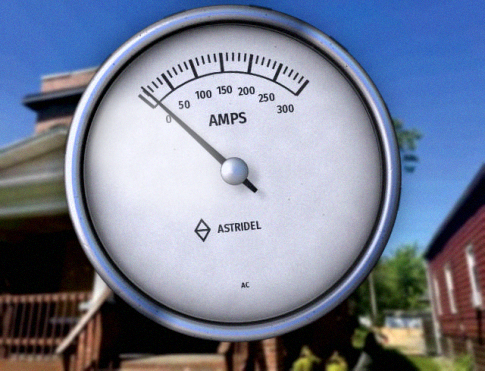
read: value=10 unit=A
